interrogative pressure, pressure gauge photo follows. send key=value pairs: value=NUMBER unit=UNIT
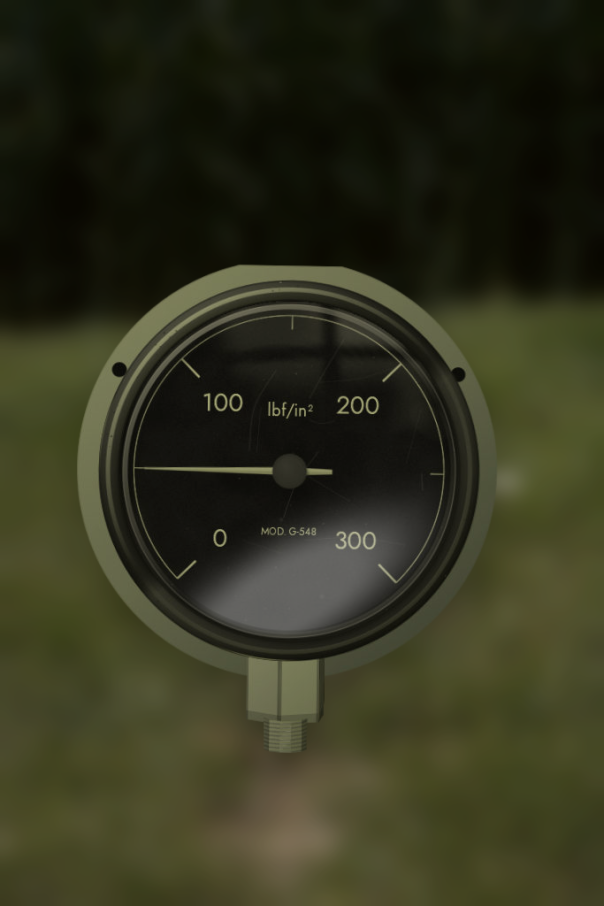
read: value=50 unit=psi
